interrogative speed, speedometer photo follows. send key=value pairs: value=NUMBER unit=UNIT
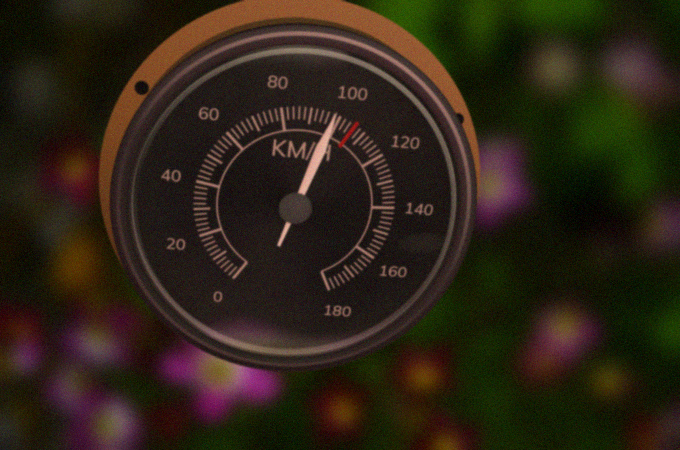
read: value=98 unit=km/h
